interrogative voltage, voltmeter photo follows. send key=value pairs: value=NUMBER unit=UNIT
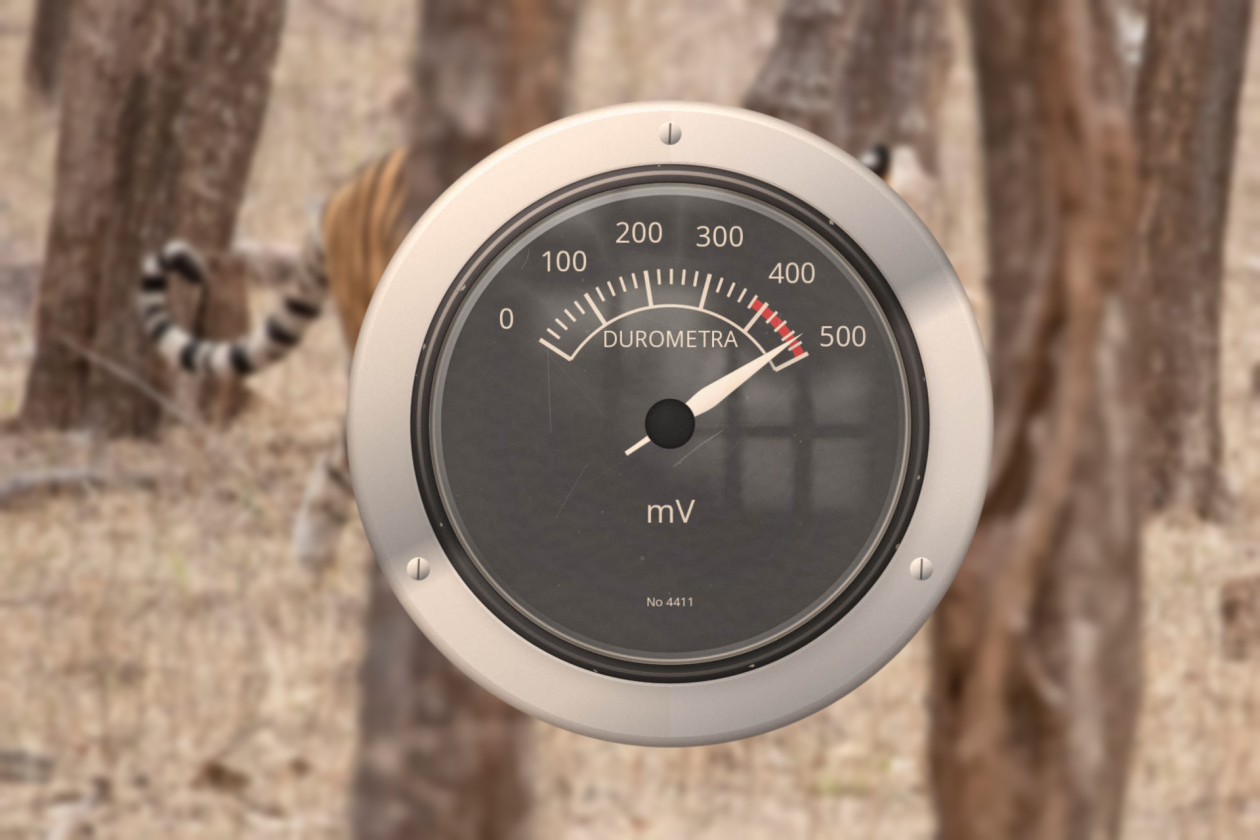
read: value=470 unit=mV
